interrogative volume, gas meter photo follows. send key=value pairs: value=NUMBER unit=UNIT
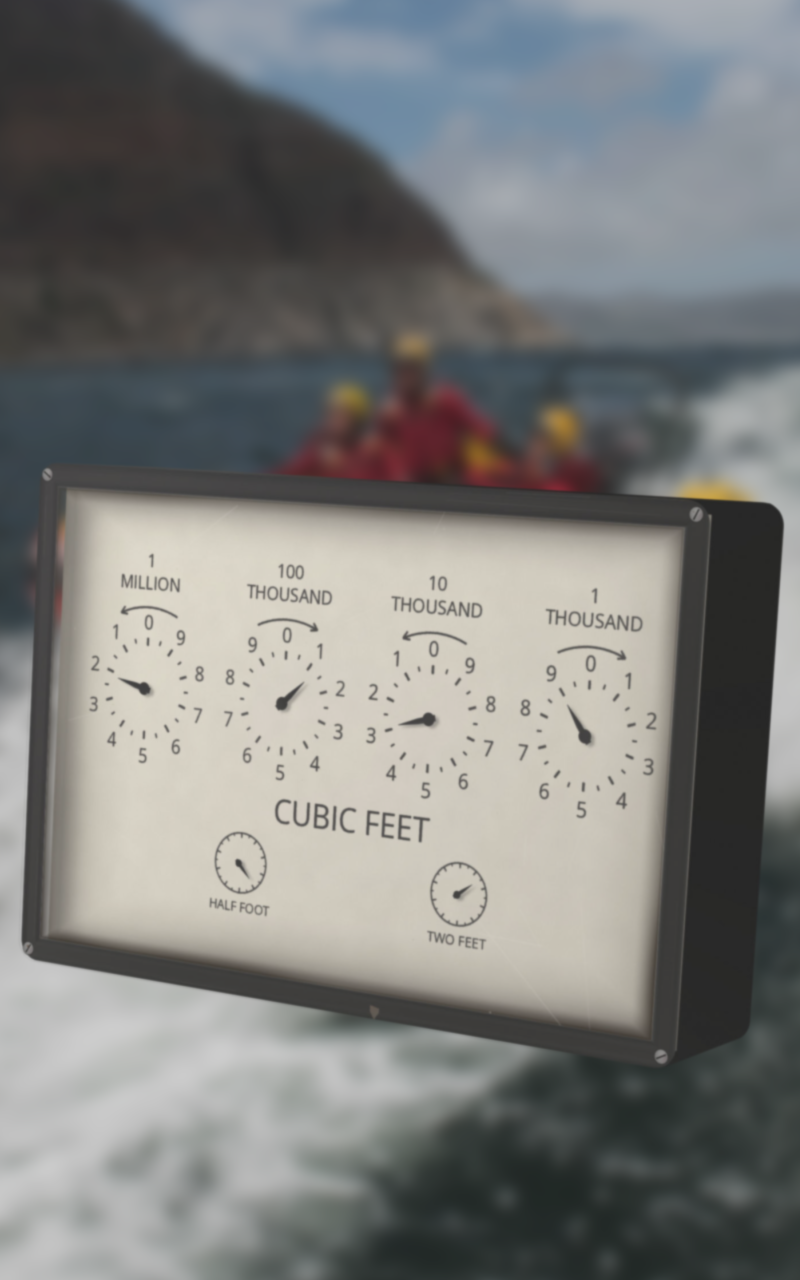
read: value=212900 unit=ft³
